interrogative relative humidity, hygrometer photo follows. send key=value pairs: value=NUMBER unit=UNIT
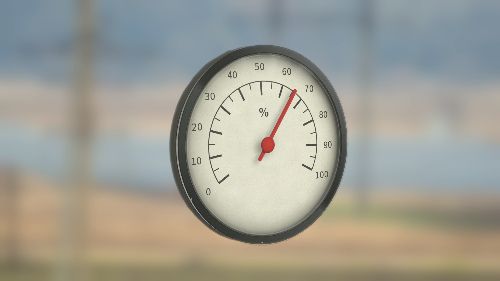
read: value=65 unit=%
